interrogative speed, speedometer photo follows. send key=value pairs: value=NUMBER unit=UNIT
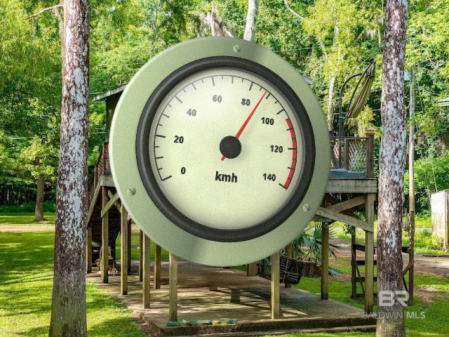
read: value=87.5 unit=km/h
